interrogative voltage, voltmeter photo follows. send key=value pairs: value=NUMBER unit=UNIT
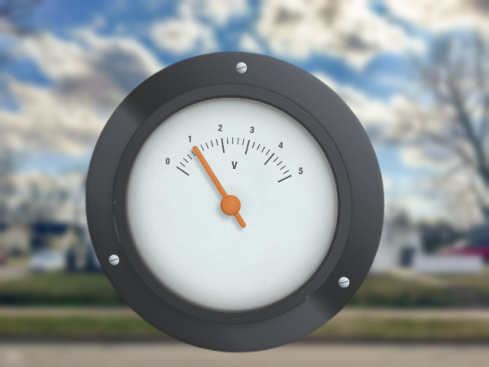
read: value=1 unit=V
